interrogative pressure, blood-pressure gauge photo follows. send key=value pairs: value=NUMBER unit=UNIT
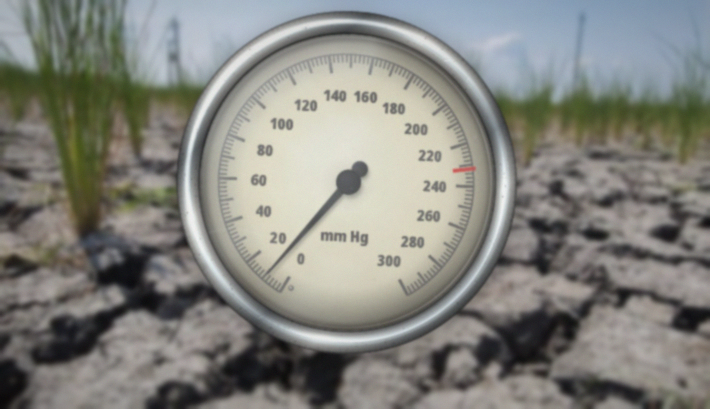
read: value=10 unit=mmHg
